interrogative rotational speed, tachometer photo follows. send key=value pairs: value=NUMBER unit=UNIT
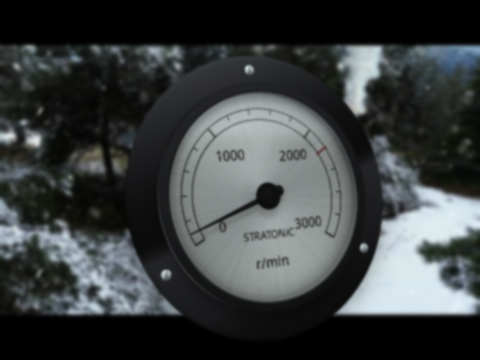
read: value=100 unit=rpm
